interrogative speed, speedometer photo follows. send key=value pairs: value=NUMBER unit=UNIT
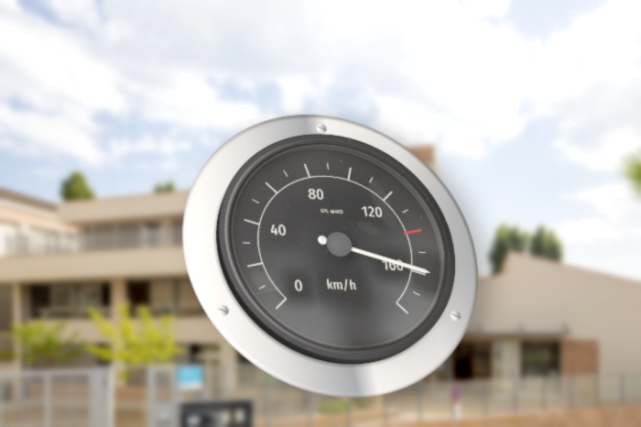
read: value=160 unit=km/h
